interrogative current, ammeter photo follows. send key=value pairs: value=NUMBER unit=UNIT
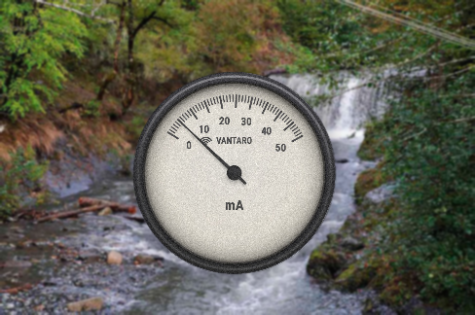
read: value=5 unit=mA
